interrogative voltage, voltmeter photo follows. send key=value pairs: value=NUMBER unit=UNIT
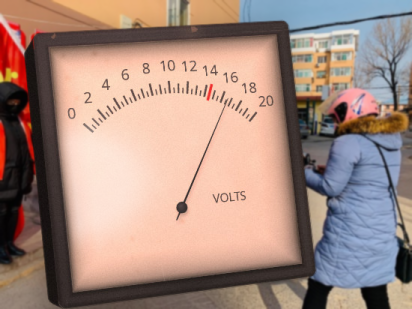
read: value=16.5 unit=V
